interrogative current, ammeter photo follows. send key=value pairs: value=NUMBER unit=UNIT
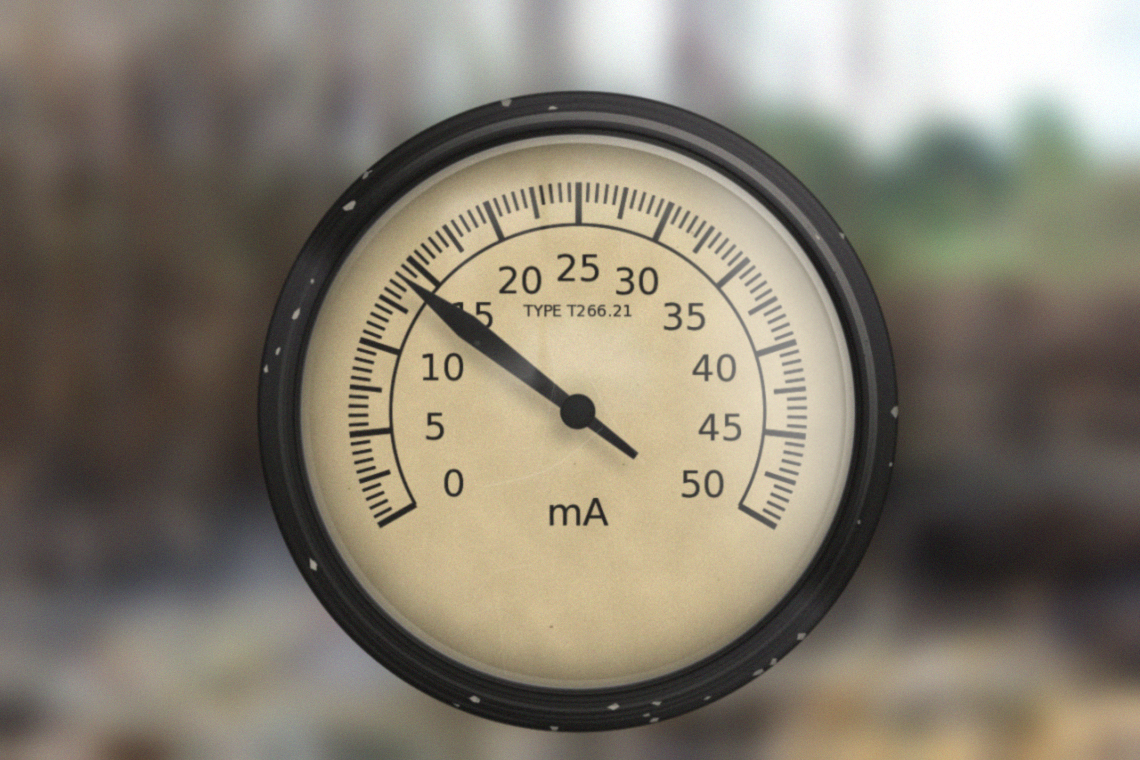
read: value=14 unit=mA
